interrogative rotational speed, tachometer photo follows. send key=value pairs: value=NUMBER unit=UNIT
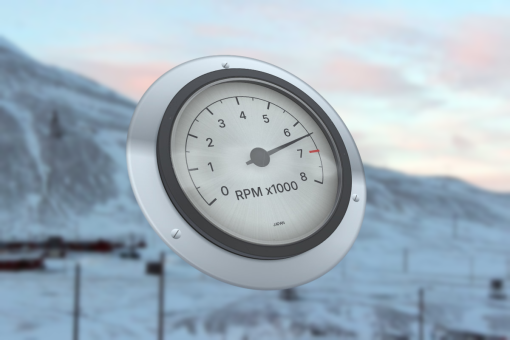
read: value=6500 unit=rpm
